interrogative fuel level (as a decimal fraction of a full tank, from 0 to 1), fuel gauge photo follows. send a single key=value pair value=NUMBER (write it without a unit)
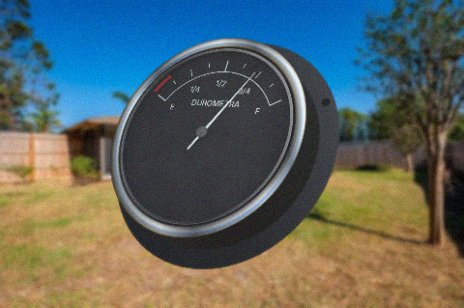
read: value=0.75
